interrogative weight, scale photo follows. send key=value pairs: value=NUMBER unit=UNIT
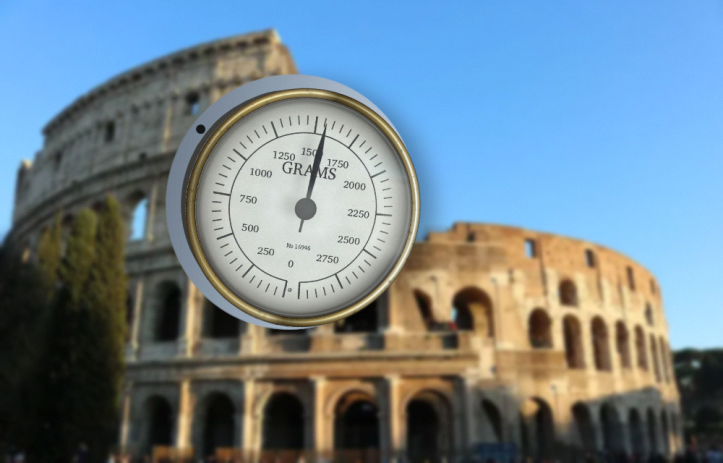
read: value=1550 unit=g
